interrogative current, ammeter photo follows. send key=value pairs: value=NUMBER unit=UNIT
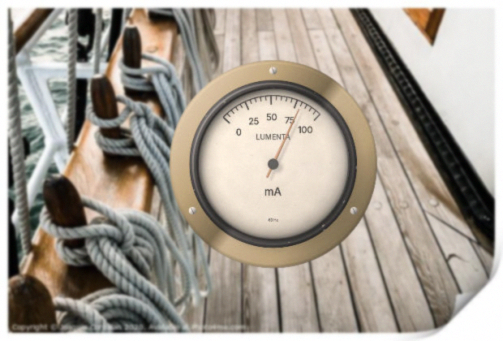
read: value=80 unit=mA
